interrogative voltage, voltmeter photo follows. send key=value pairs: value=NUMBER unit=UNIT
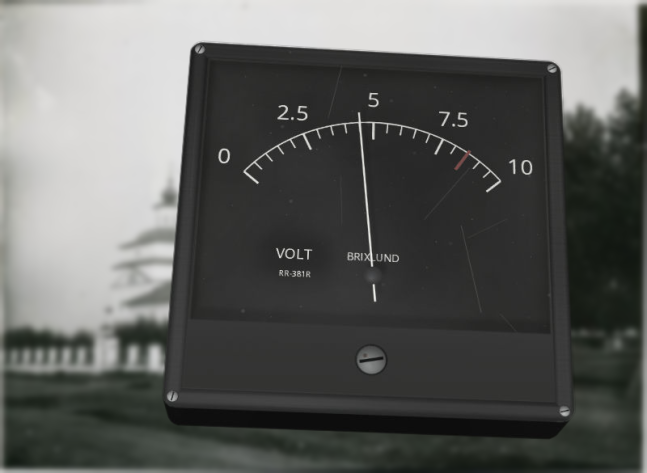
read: value=4.5 unit=V
